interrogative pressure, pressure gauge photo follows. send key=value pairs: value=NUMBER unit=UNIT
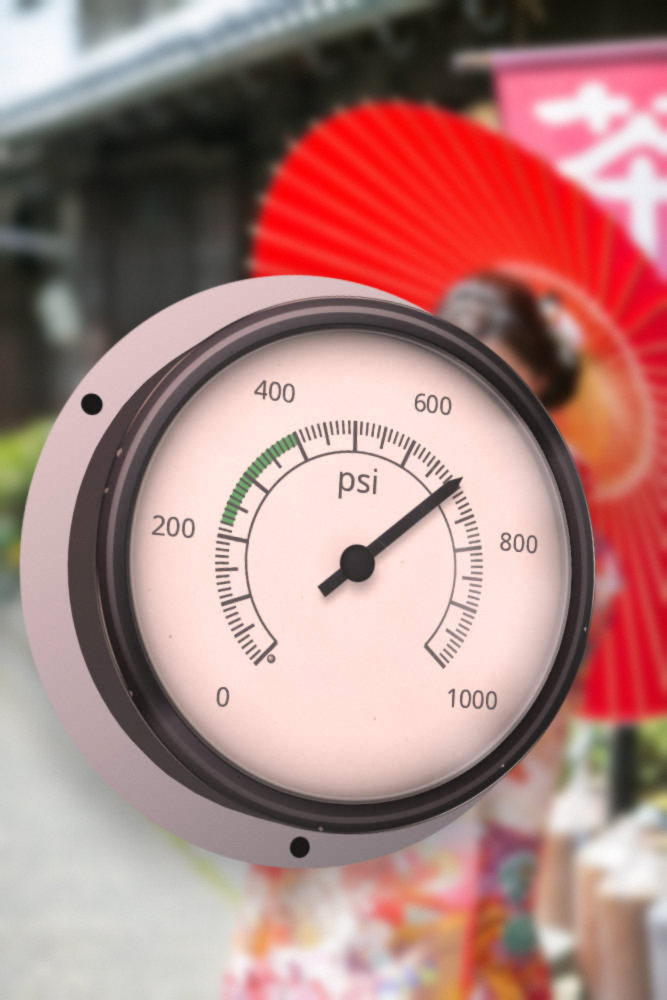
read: value=690 unit=psi
